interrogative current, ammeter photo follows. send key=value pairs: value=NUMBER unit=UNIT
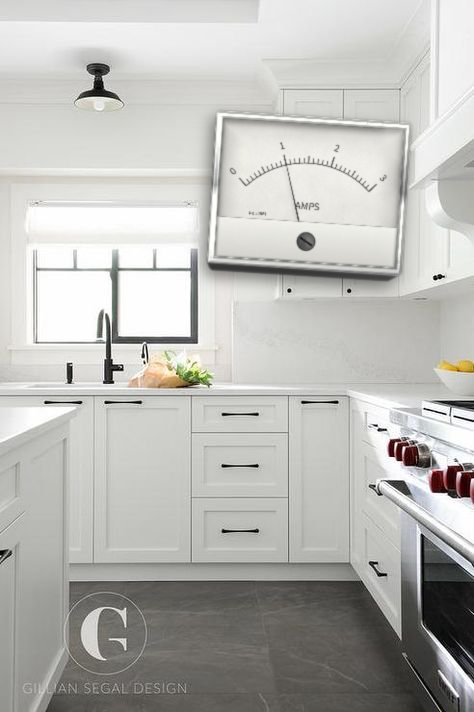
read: value=1 unit=A
